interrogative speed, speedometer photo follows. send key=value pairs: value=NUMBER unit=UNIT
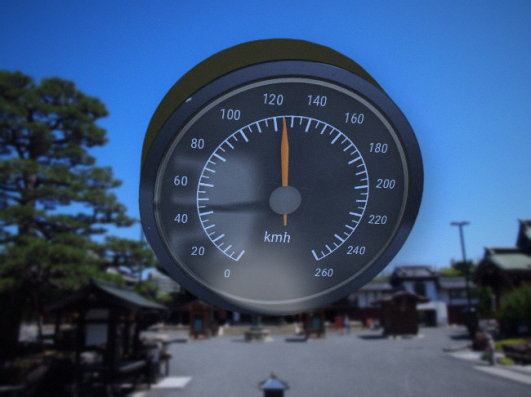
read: value=125 unit=km/h
